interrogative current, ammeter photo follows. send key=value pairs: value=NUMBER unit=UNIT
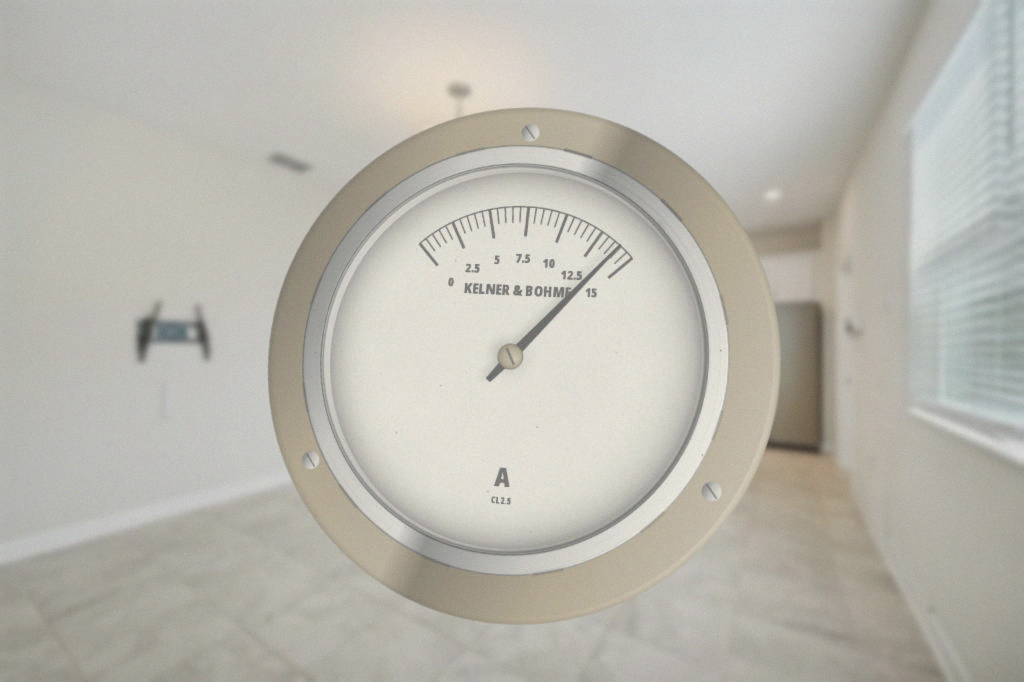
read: value=14 unit=A
